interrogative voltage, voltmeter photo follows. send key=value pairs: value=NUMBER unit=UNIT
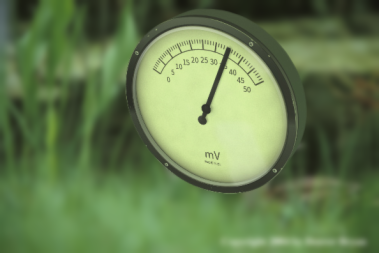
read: value=35 unit=mV
